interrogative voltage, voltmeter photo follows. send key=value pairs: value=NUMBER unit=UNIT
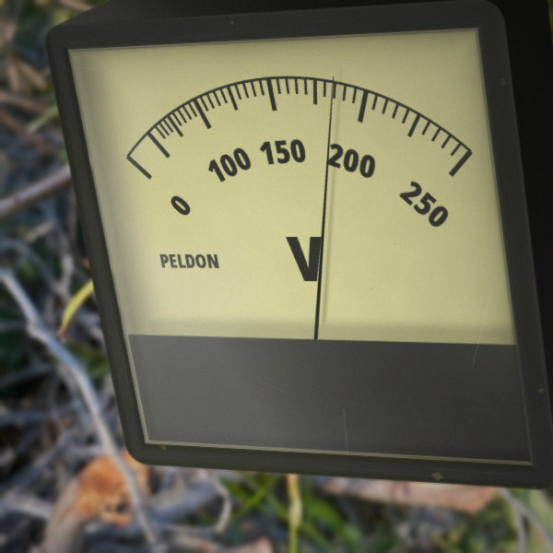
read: value=185 unit=V
